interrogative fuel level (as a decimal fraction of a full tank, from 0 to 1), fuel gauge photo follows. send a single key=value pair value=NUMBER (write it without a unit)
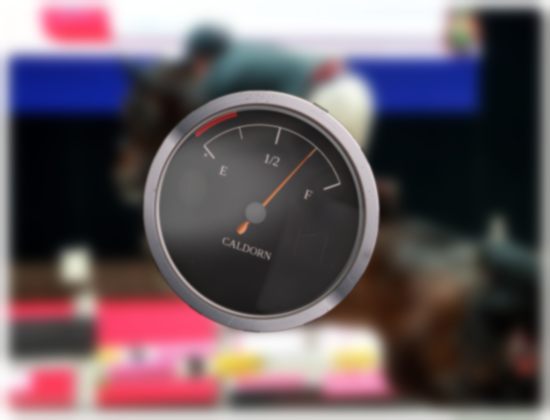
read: value=0.75
